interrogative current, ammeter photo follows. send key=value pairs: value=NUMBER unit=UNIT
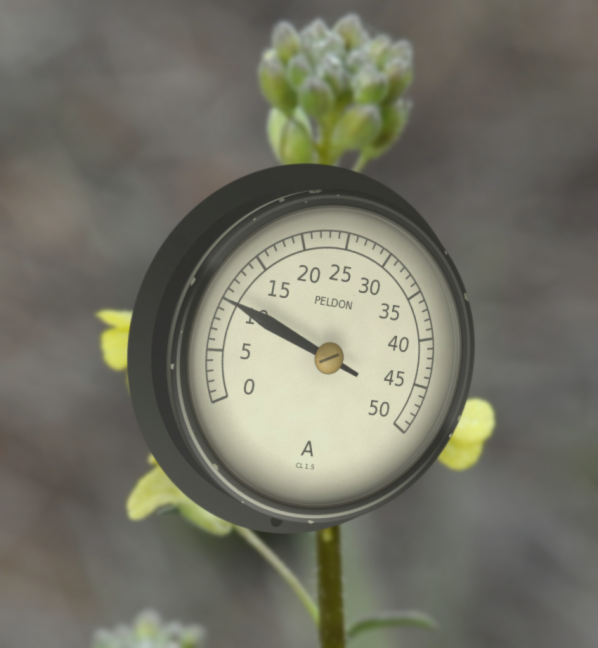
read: value=10 unit=A
